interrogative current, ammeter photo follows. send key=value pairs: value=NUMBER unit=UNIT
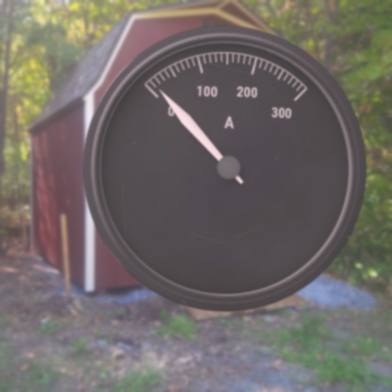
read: value=10 unit=A
